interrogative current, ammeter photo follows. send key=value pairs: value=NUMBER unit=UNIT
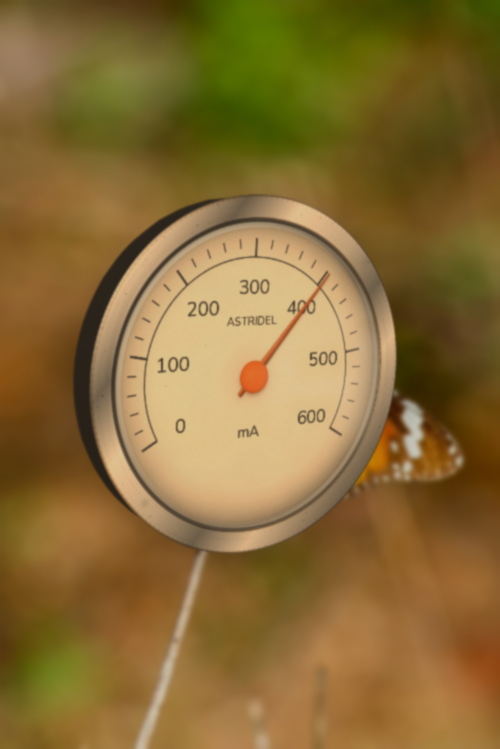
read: value=400 unit=mA
